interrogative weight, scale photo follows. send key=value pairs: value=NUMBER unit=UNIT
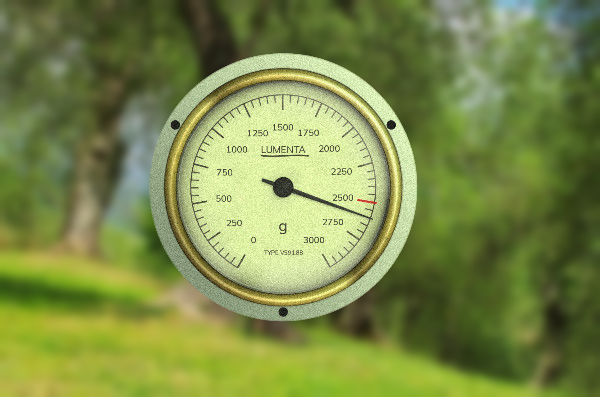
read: value=2600 unit=g
